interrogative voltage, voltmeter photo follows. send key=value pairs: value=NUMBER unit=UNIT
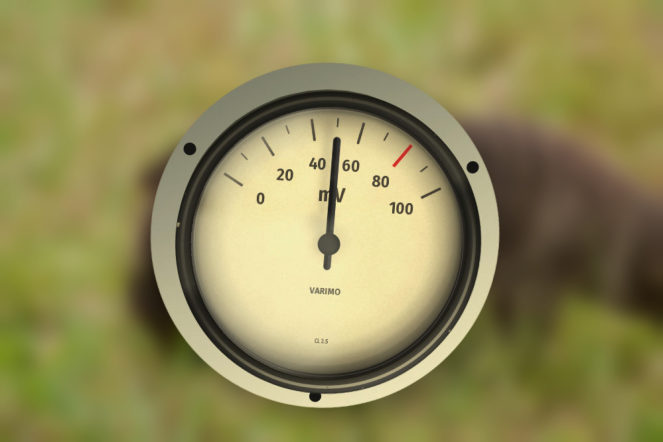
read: value=50 unit=mV
